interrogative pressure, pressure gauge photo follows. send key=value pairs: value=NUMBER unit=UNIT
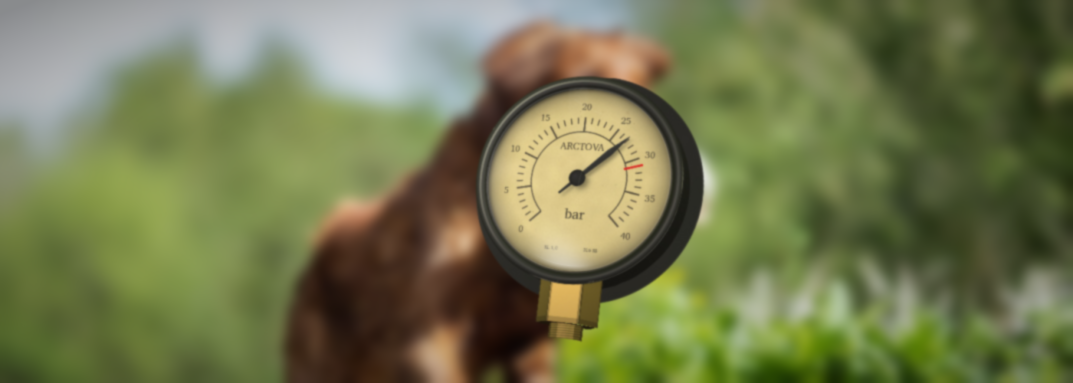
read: value=27 unit=bar
